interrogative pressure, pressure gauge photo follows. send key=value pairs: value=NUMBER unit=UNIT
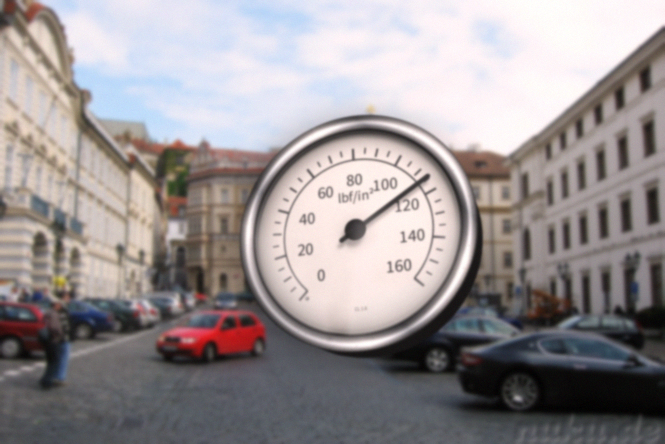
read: value=115 unit=psi
